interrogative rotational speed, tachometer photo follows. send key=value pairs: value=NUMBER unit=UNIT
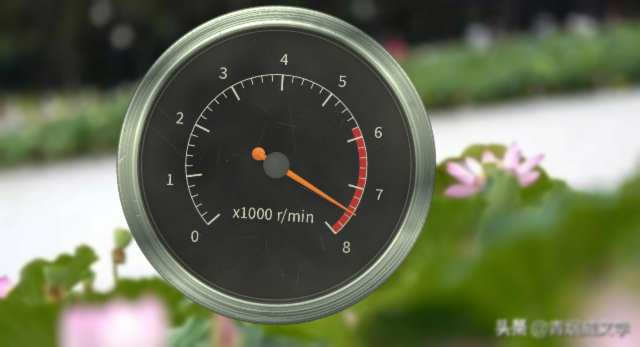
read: value=7500 unit=rpm
